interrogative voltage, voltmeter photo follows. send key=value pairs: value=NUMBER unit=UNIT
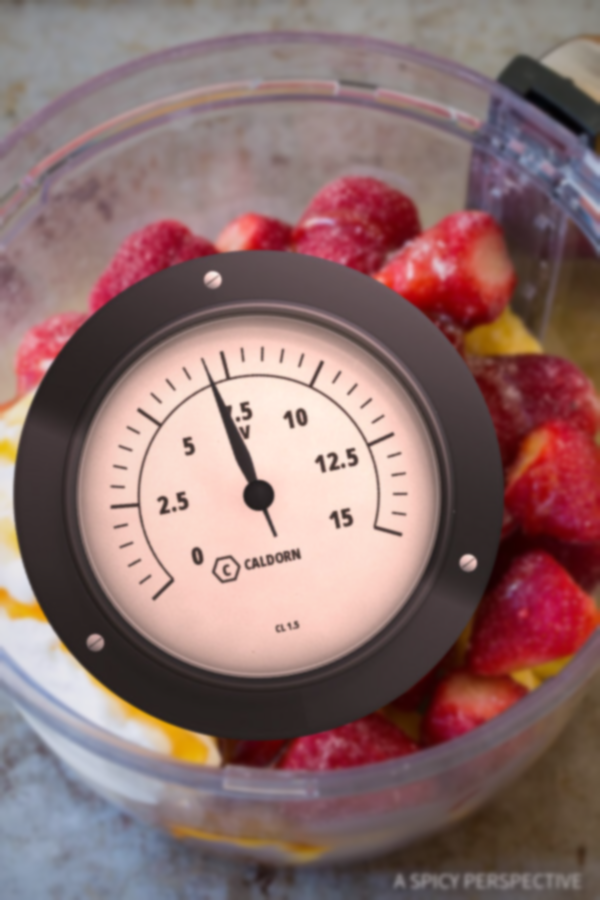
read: value=7 unit=V
